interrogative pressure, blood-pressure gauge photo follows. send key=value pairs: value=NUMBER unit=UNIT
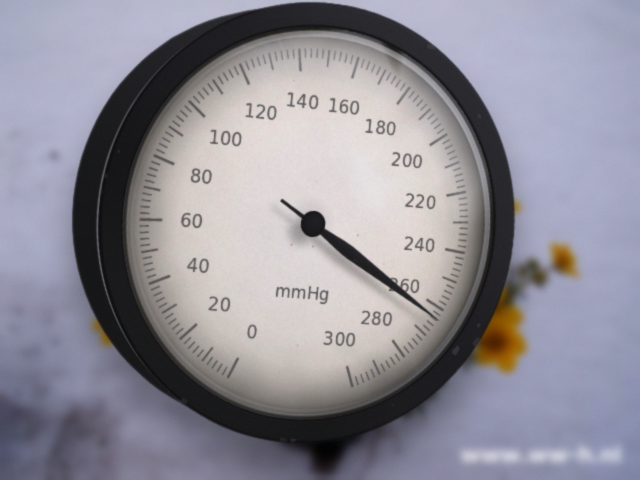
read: value=264 unit=mmHg
